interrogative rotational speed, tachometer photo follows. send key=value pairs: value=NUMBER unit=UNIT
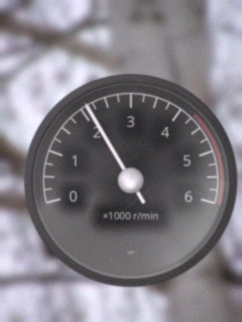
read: value=2125 unit=rpm
